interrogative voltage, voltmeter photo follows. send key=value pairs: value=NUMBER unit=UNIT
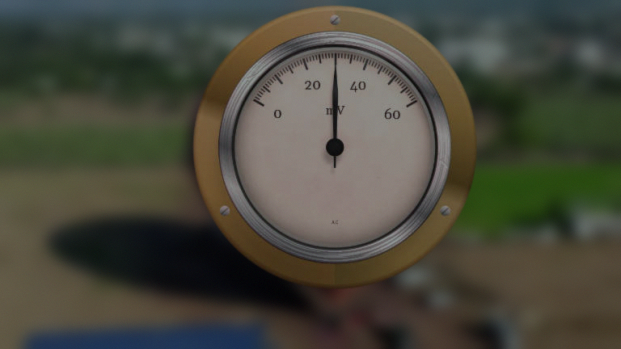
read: value=30 unit=mV
